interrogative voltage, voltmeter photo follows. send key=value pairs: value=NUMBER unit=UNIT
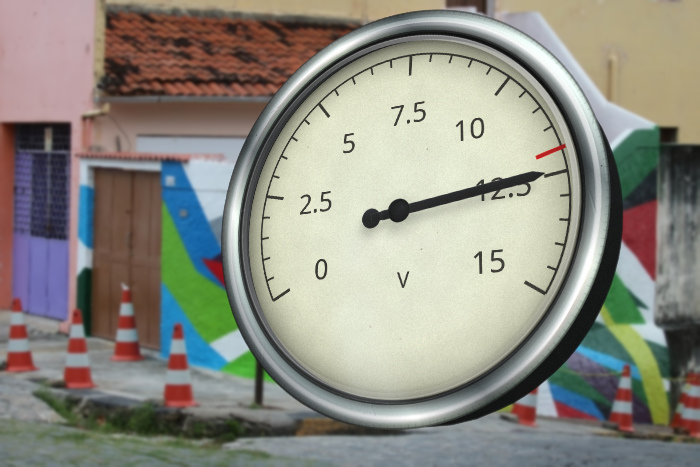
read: value=12.5 unit=V
